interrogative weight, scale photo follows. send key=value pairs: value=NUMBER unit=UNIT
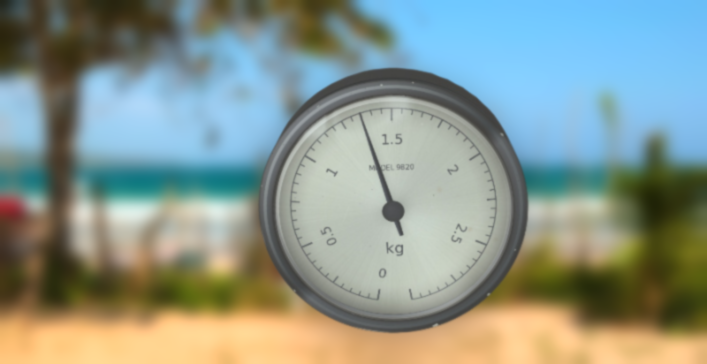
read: value=1.35 unit=kg
